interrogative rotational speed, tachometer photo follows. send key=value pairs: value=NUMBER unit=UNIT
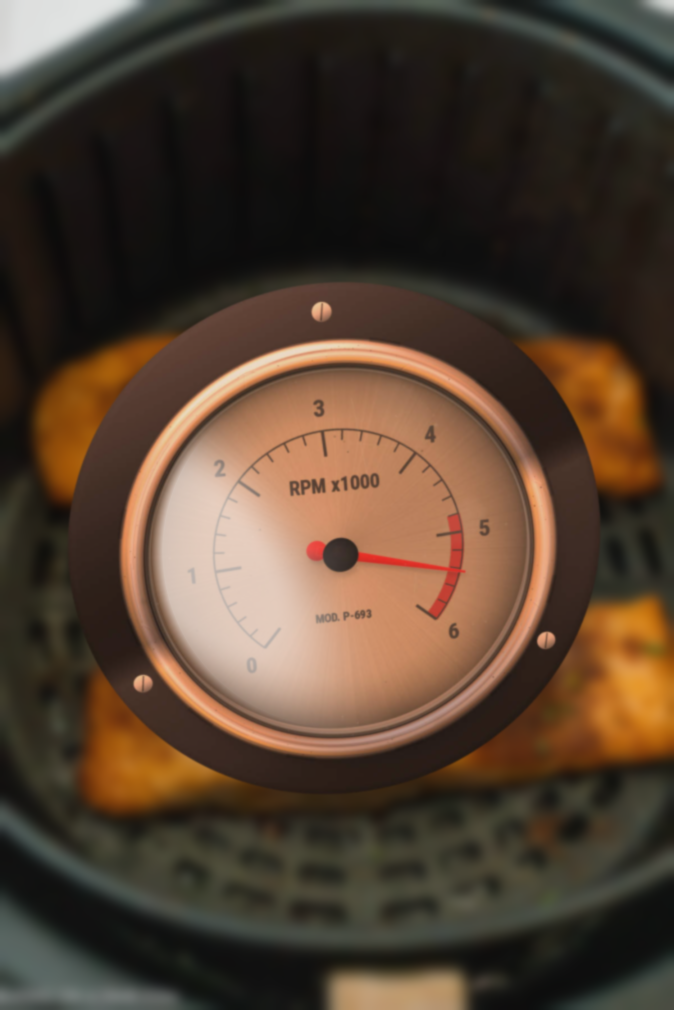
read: value=5400 unit=rpm
